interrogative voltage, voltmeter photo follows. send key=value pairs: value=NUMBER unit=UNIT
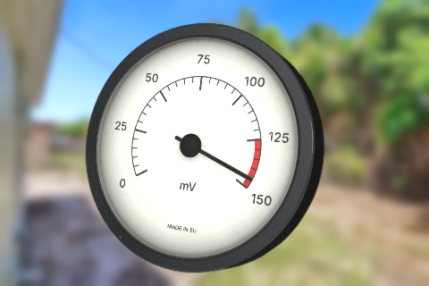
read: value=145 unit=mV
